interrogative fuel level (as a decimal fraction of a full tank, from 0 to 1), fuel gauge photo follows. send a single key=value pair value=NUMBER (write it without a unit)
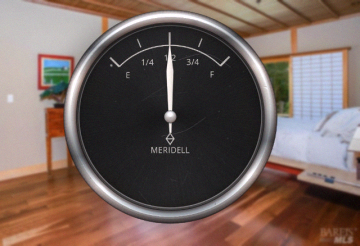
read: value=0.5
